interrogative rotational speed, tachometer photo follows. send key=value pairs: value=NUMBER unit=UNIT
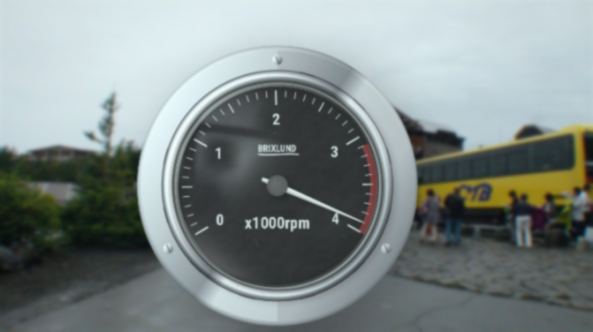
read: value=3900 unit=rpm
